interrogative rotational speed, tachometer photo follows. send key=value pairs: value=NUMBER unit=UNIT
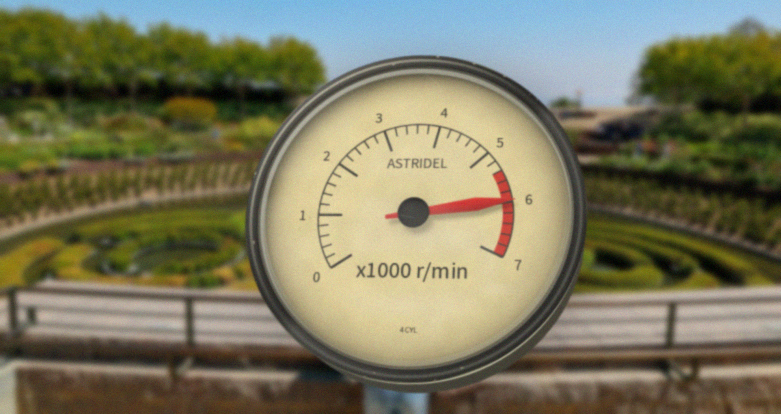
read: value=6000 unit=rpm
